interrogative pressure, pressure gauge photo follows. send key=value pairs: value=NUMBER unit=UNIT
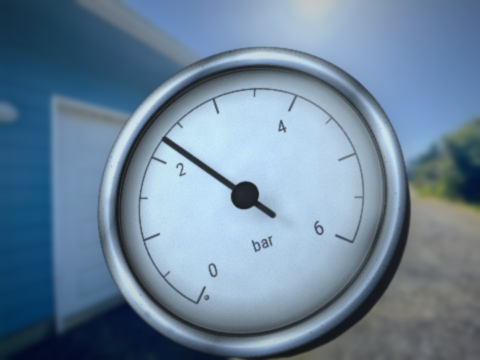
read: value=2.25 unit=bar
